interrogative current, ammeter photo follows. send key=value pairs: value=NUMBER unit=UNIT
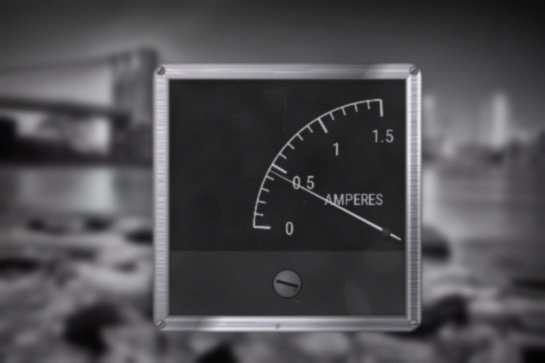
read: value=0.45 unit=A
